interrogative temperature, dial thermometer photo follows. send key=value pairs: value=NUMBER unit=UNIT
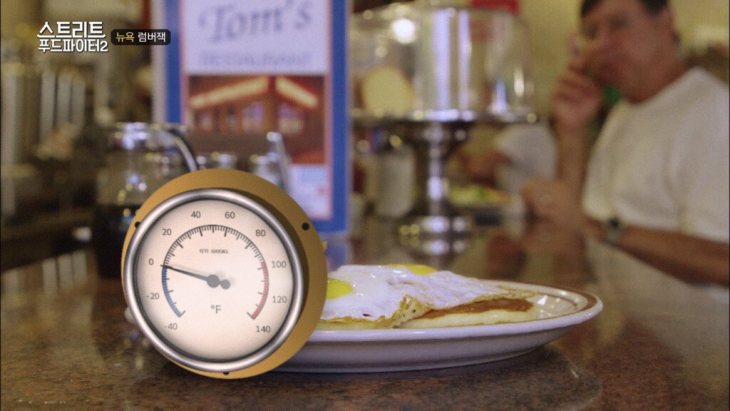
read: value=0 unit=°F
